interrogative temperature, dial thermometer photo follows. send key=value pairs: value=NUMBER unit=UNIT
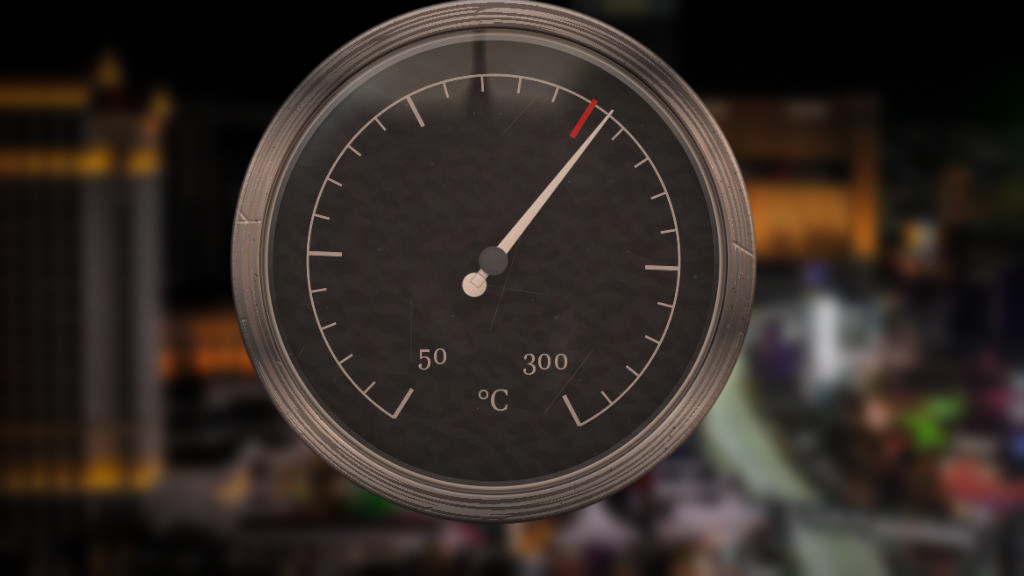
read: value=205 unit=°C
